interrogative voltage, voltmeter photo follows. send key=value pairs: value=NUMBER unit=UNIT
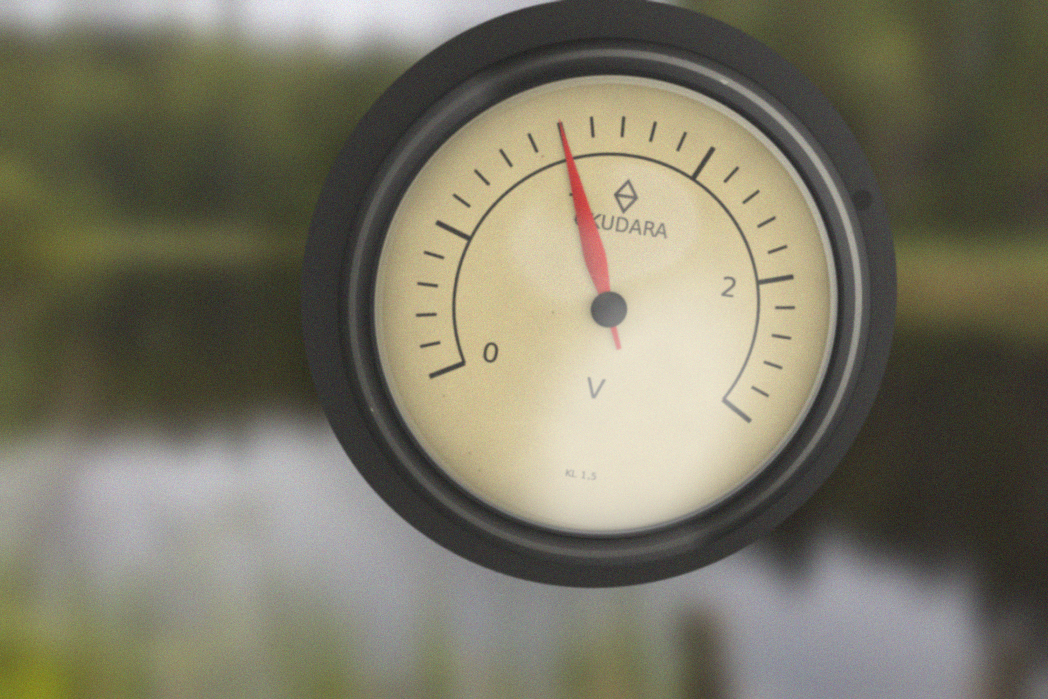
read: value=1 unit=V
